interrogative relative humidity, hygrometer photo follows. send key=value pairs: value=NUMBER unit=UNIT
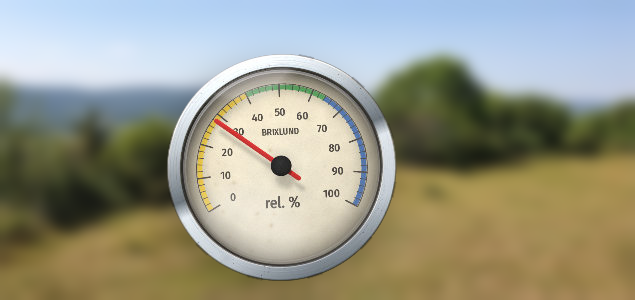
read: value=28 unit=%
